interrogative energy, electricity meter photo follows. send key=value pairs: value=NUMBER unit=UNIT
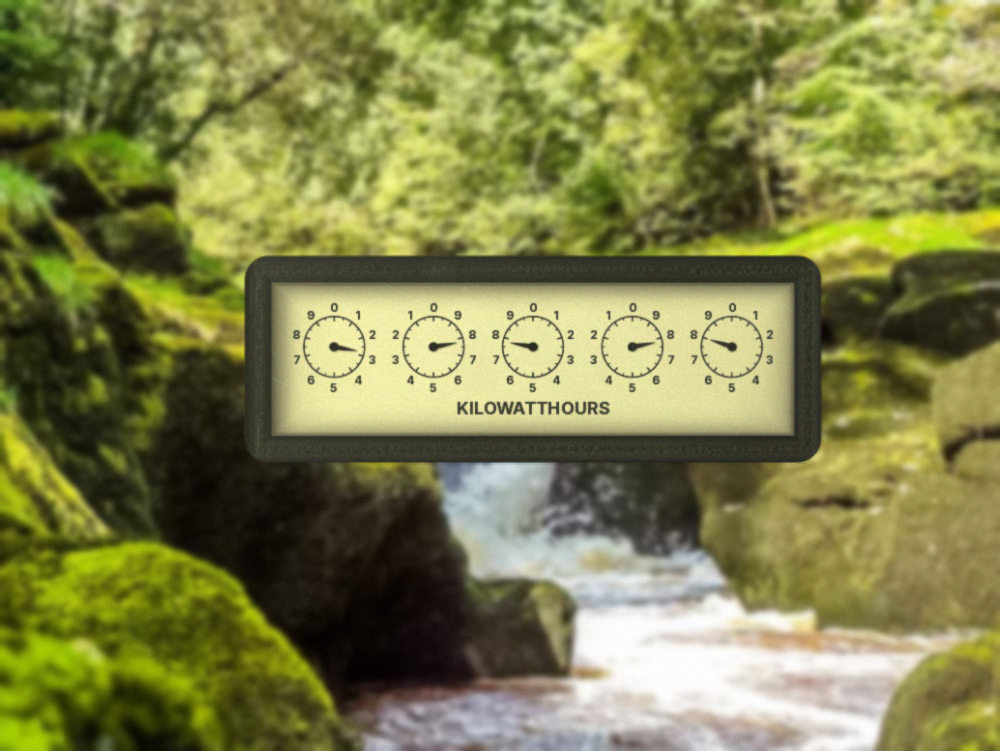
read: value=27778 unit=kWh
